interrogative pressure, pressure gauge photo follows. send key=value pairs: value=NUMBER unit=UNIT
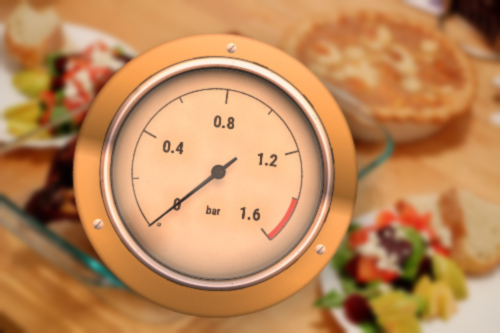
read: value=0 unit=bar
